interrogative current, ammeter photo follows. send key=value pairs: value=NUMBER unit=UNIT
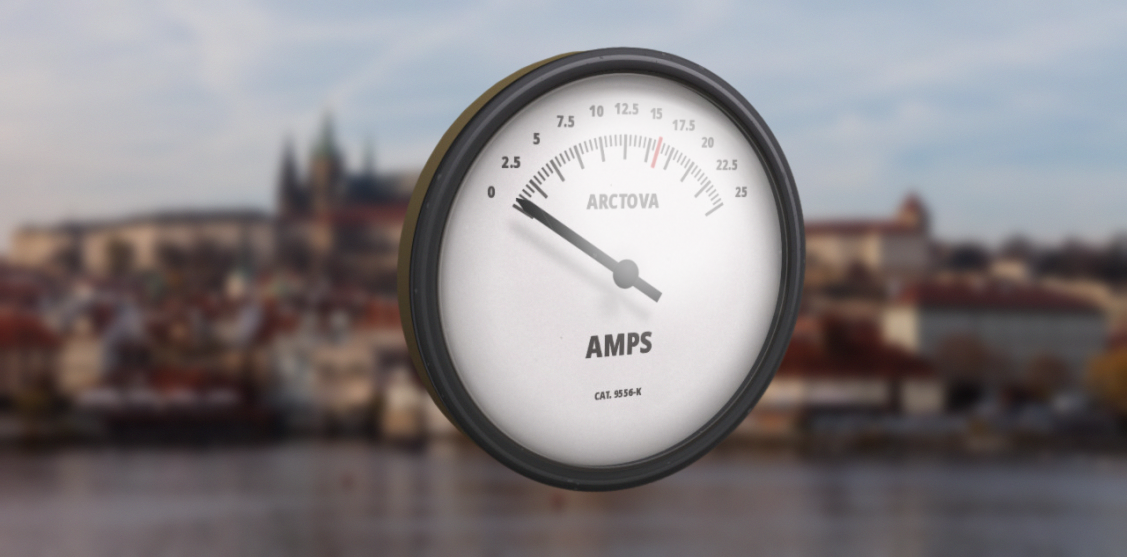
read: value=0.5 unit=A
